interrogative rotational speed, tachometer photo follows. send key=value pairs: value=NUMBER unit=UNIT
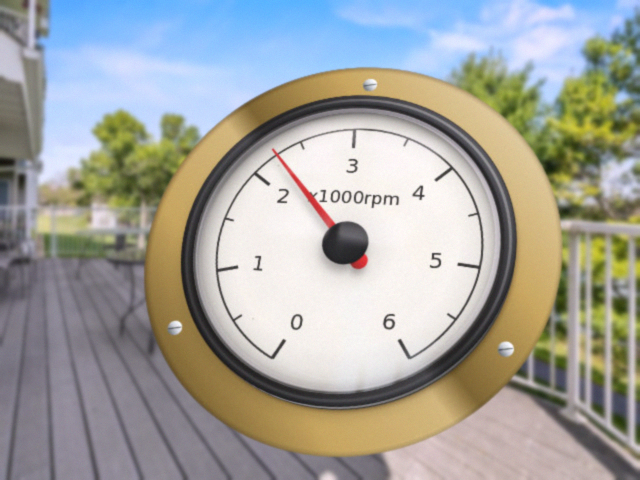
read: value=2250 unit=rpm
